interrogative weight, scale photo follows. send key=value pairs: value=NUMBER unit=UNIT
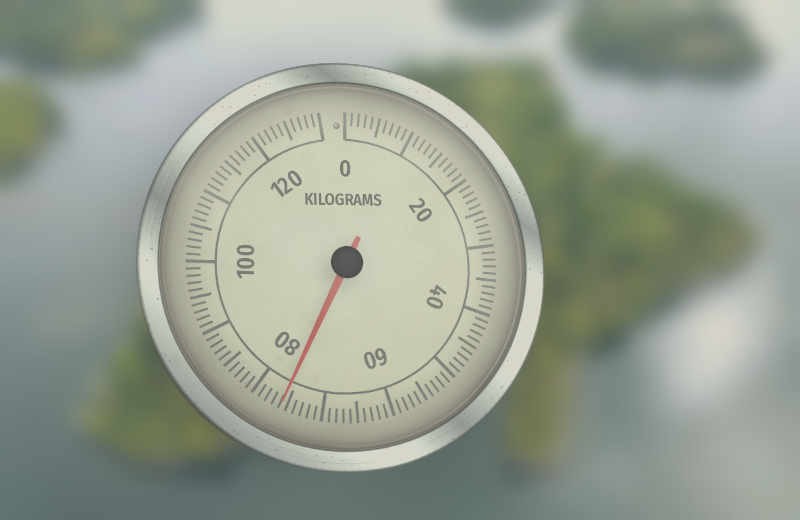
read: value=76 unit=kg
